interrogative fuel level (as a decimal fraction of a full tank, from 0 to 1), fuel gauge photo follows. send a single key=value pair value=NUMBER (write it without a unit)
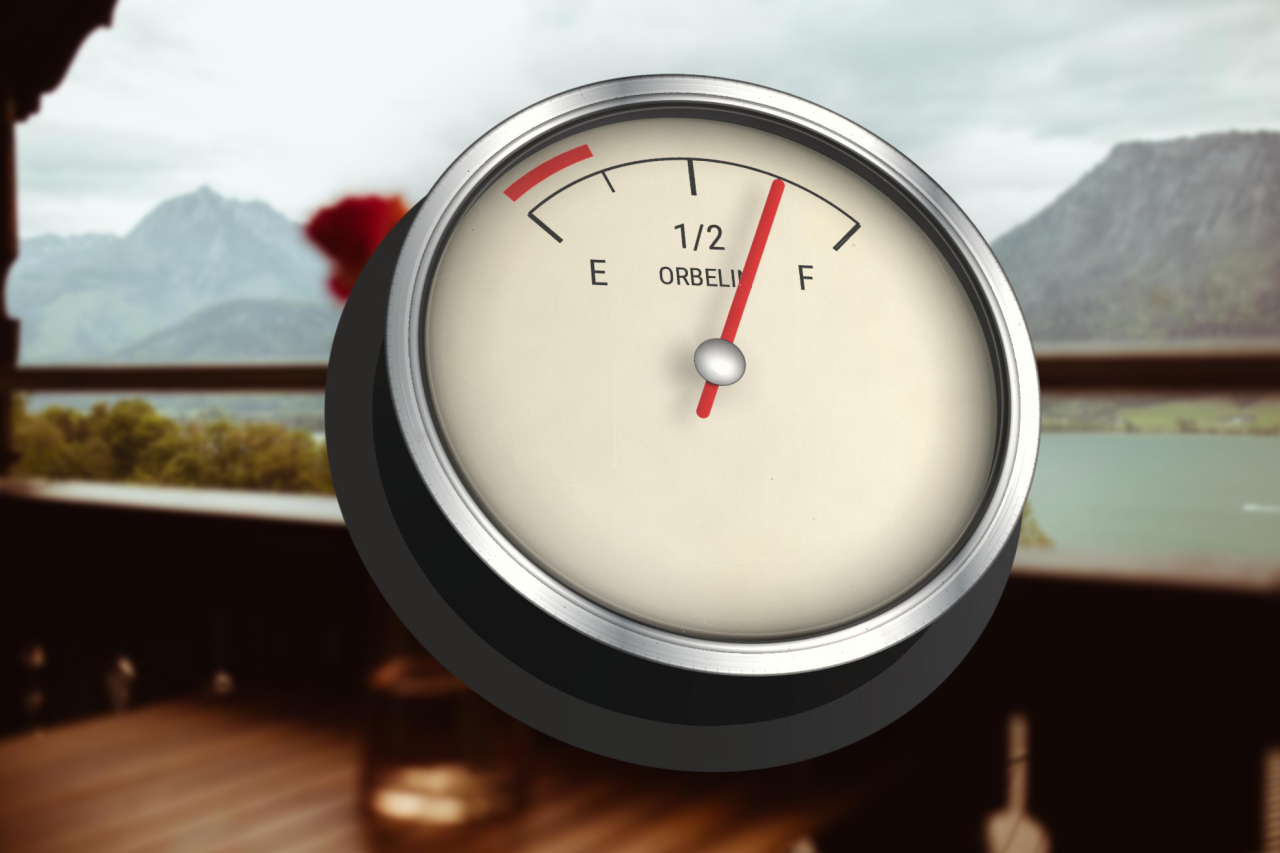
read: value=0.75
